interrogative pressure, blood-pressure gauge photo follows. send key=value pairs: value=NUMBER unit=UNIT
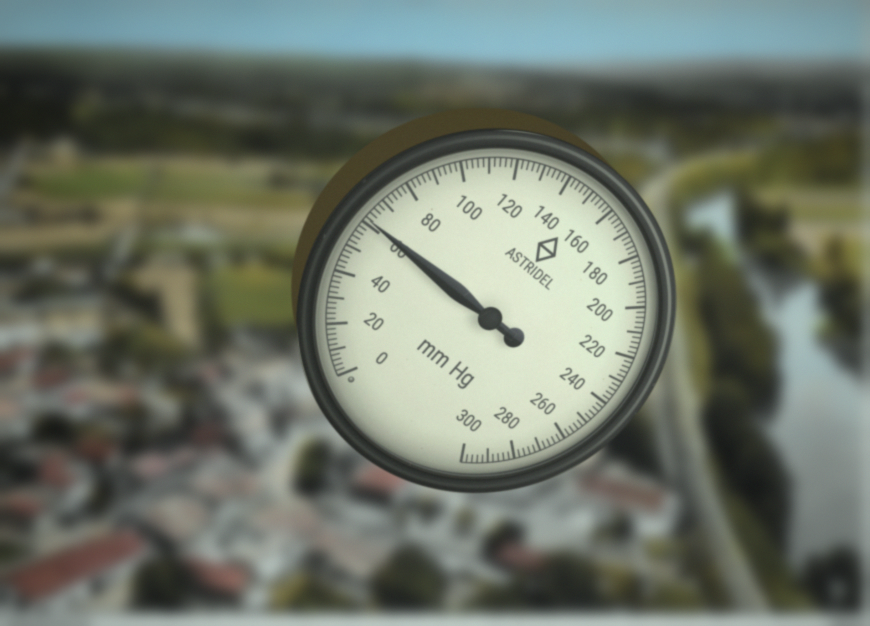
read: value=62 unit=mmHg
